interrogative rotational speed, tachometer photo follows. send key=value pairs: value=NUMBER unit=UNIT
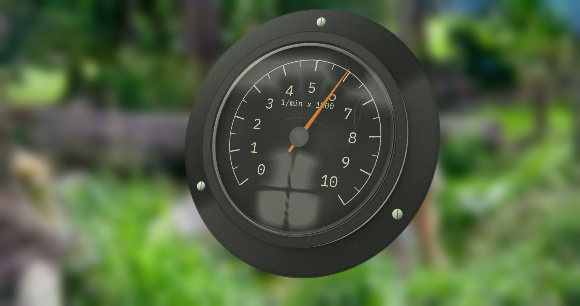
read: value=6000 unit=rpm
